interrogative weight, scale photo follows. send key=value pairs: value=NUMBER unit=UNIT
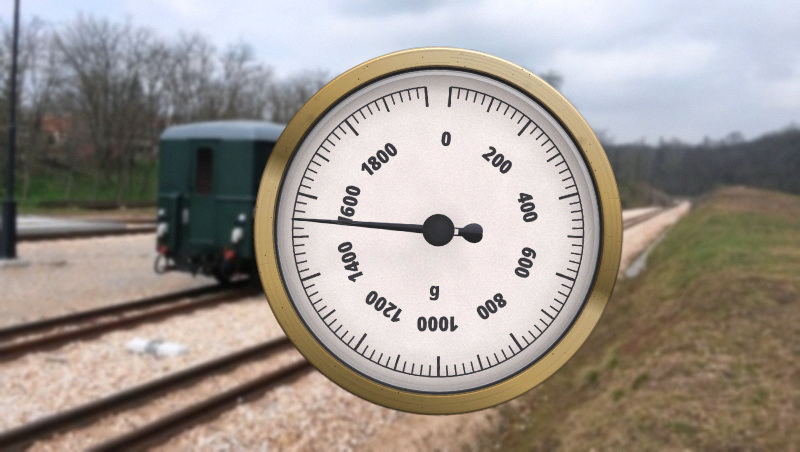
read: value=1540 unit=g
